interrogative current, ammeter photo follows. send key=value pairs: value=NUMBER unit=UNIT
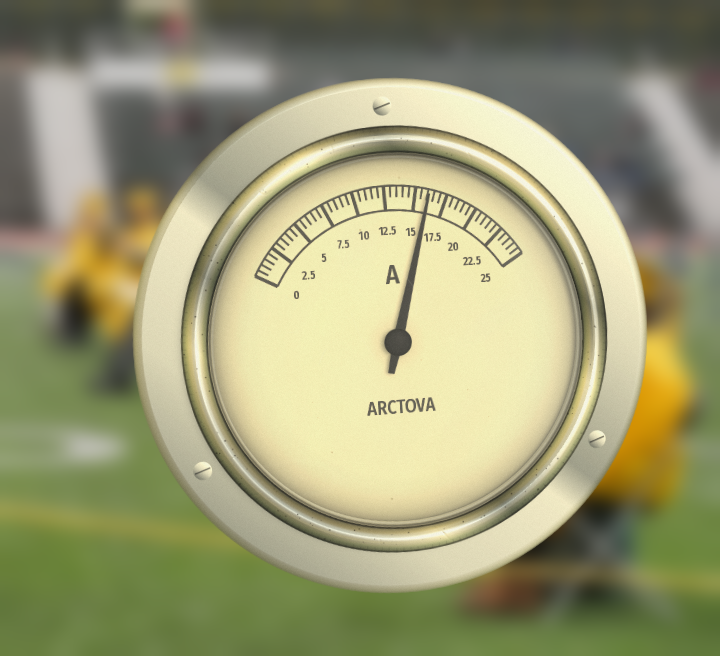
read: value=16 unit=A
